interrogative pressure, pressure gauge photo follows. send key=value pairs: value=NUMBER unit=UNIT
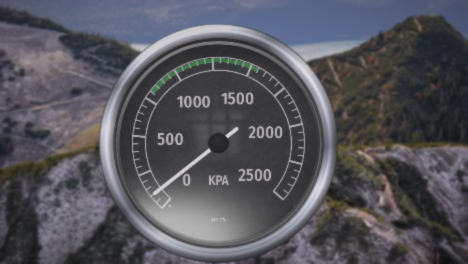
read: value=100 unit=kPa
